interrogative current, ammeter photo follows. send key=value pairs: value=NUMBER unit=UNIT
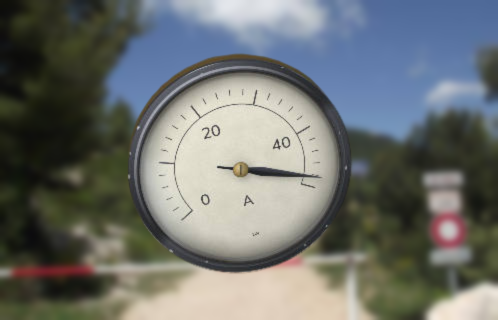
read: value=48 unit=A
